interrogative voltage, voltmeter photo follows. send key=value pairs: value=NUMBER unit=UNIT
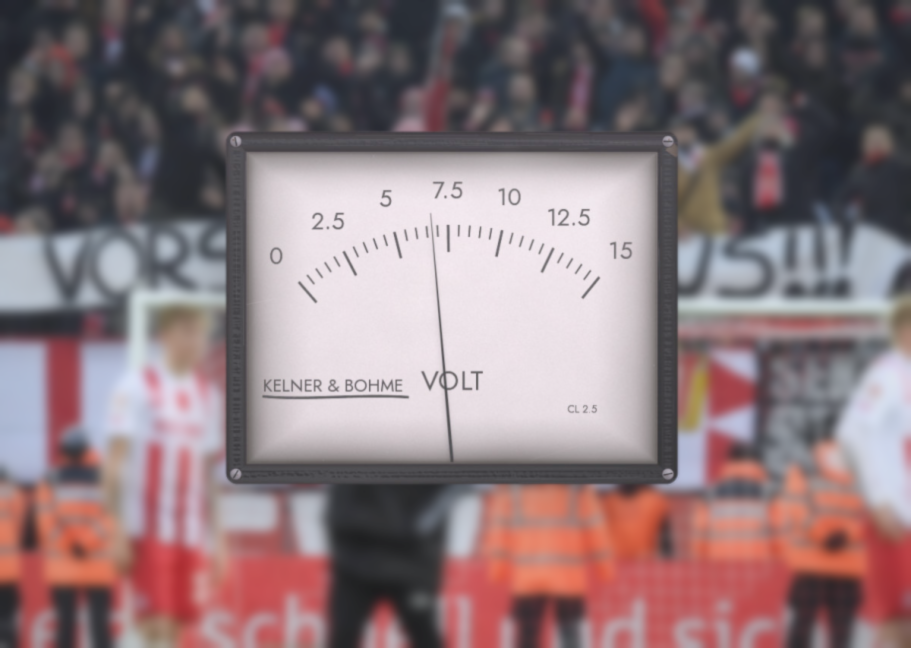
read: value=6.75 unit=V
